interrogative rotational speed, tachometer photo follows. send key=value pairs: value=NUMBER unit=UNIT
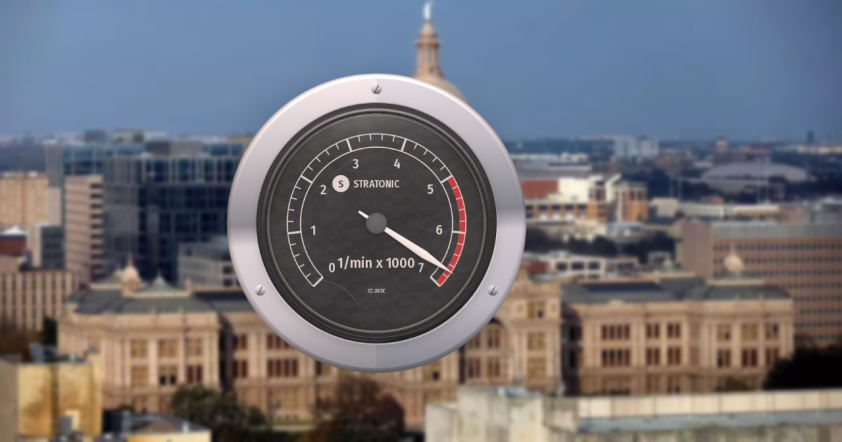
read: value=6700 unit=rpm
